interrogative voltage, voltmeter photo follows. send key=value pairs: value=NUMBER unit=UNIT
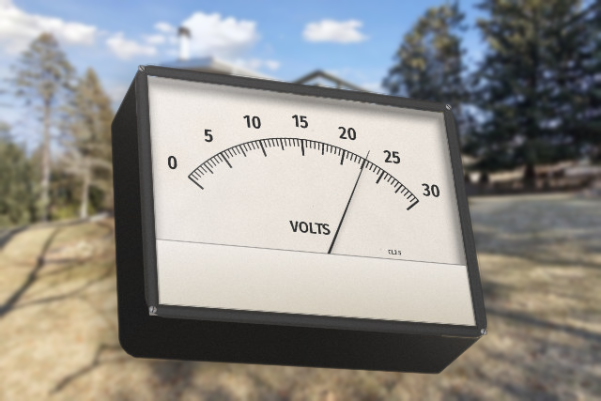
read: value=22.5 unit=V
